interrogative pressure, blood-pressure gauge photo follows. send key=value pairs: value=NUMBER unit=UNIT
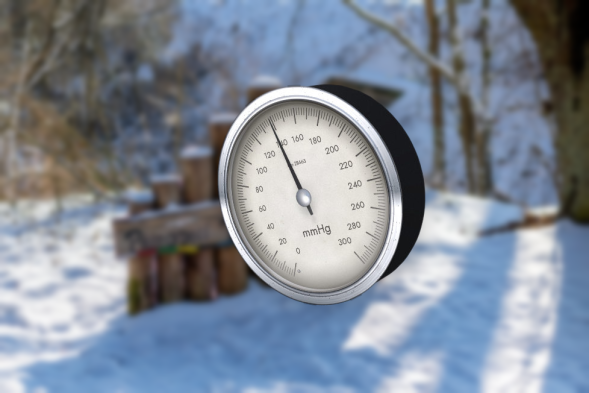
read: value=140 unit=mmHg
